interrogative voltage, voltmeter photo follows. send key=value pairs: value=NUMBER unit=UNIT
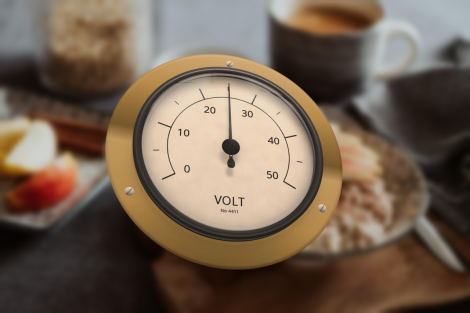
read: value=25 unit=V
